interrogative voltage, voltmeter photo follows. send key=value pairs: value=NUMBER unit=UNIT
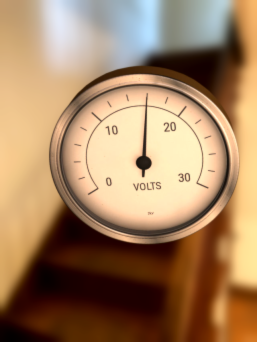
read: value=16 unit=V
